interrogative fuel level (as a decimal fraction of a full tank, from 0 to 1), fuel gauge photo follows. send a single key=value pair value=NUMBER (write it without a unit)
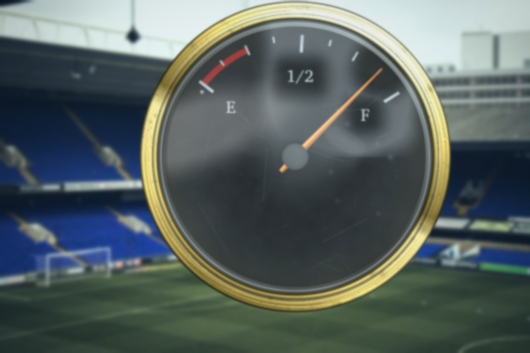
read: value=0.875
